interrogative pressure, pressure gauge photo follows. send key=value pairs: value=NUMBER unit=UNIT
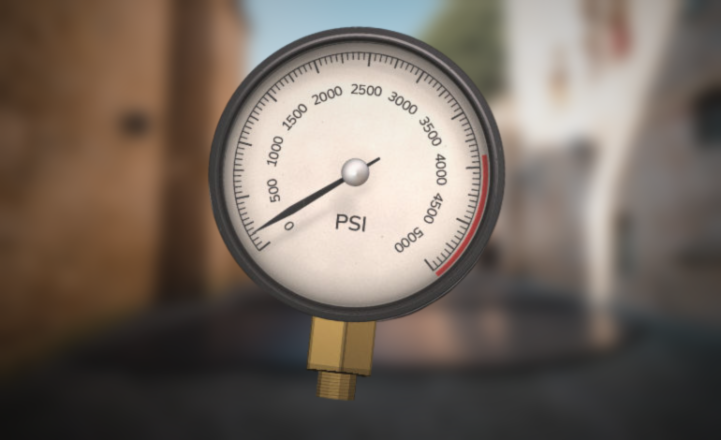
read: value=150 unit=psi
